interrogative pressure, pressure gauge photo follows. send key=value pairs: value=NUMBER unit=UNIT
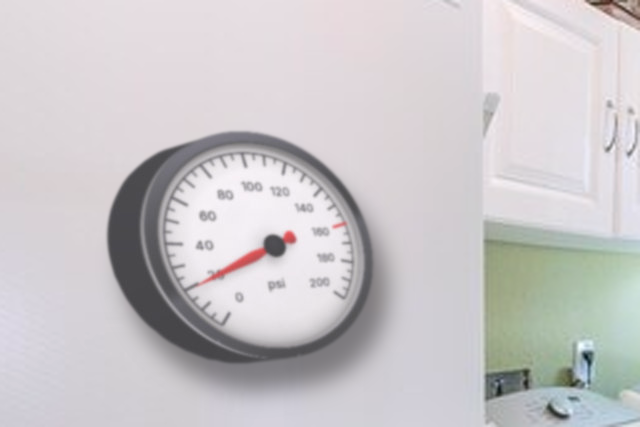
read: value=20 unit=psi
